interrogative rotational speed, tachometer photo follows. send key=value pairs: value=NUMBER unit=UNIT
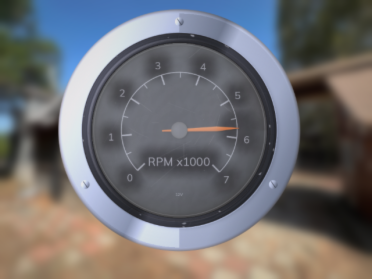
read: value=5750 unit=rpm
